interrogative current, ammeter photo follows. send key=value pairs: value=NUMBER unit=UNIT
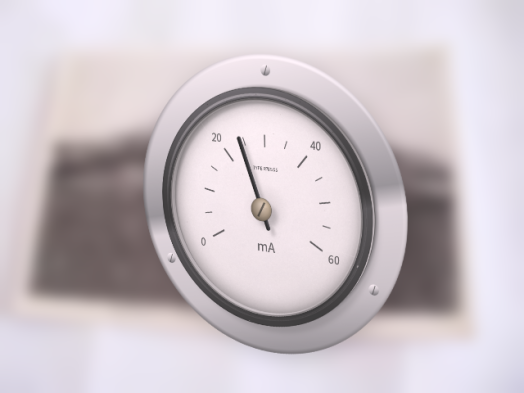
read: value=25 unit=mA
